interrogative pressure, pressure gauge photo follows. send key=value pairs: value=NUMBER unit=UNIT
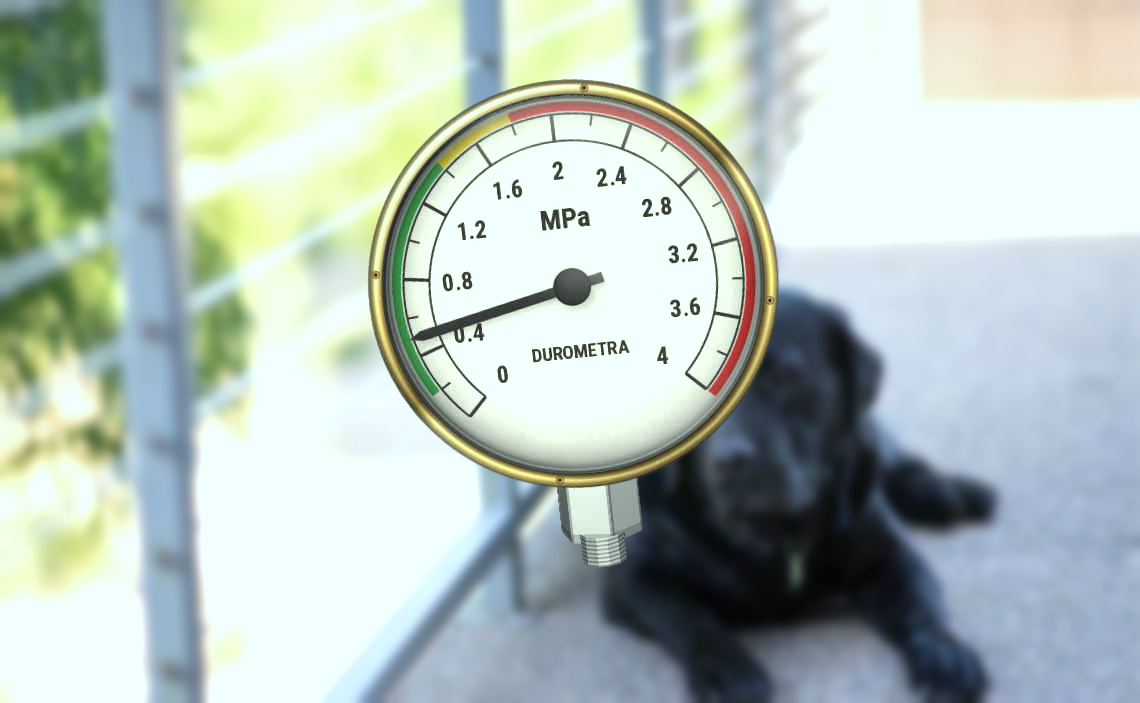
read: value=0.5 unit=MPa
